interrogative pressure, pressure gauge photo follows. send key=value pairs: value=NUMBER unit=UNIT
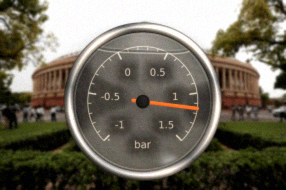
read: value=1.15 unit=bar
